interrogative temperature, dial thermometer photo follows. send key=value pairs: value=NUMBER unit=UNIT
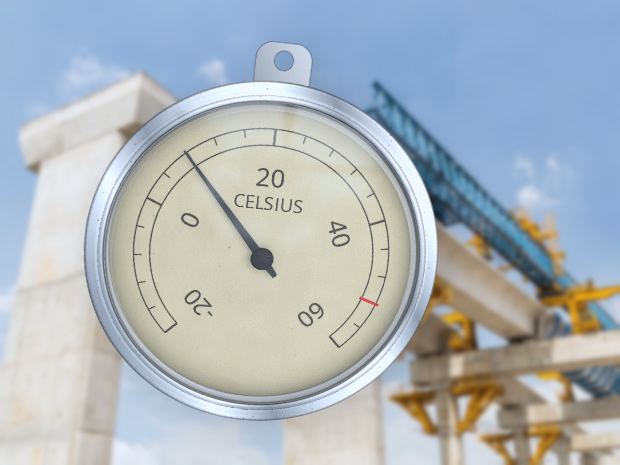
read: value=8 unit=°C
